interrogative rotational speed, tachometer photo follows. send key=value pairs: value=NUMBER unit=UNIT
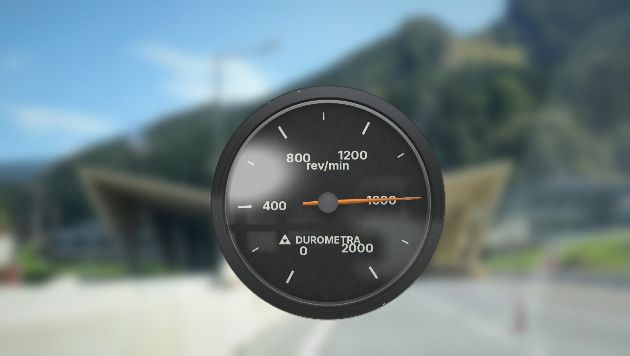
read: value=1600 unit=rpm
